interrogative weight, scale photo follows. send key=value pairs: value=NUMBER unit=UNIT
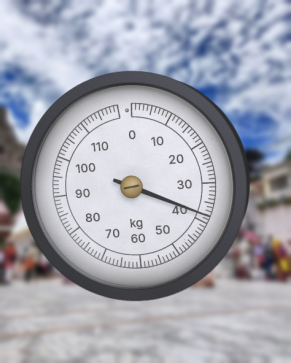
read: value=38 unit=kg
